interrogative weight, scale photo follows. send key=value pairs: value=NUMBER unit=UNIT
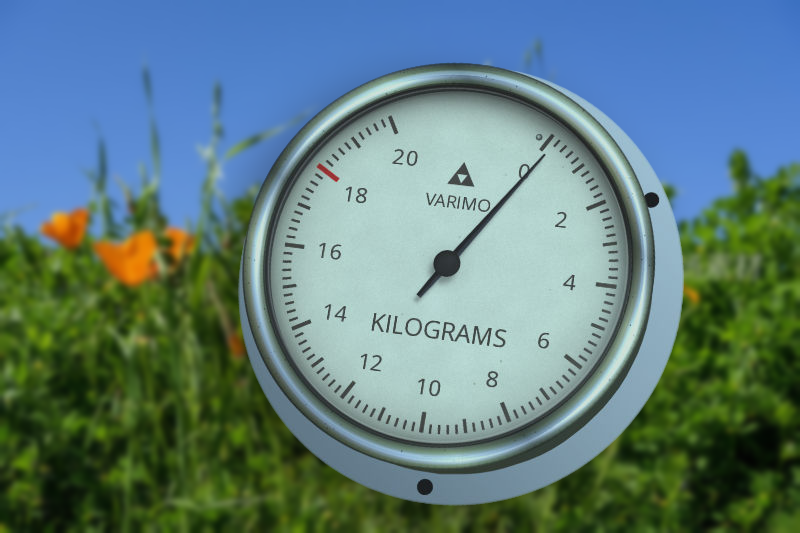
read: value=0.2 unit=kg
